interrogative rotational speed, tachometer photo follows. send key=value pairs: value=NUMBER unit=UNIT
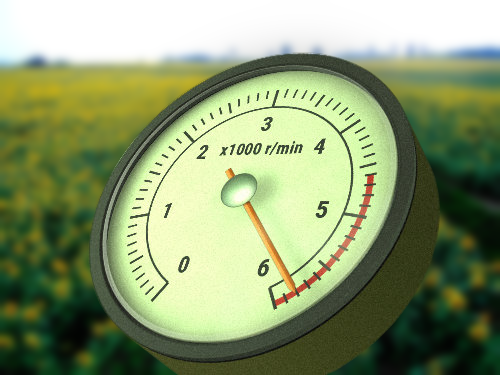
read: value=5800 unit=rpm
